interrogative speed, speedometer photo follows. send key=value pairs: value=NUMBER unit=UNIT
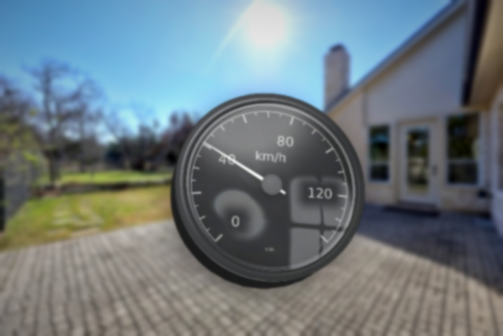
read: value=40 unit=km/h
